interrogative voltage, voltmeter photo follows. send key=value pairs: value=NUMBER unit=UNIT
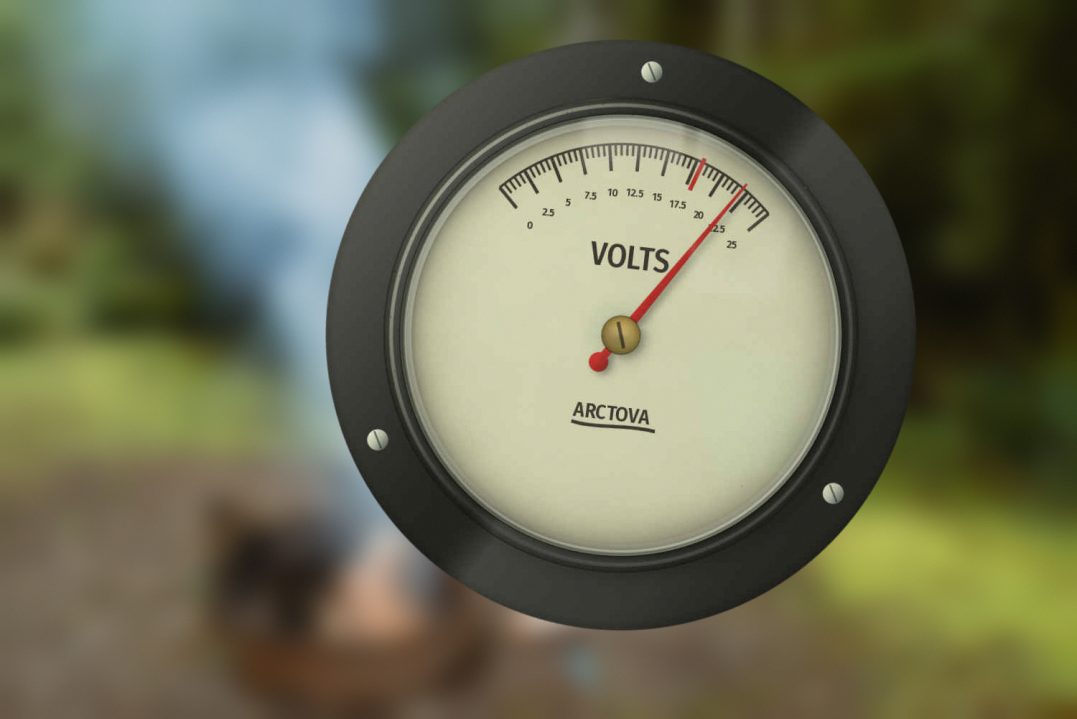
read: value=22 unit=V
